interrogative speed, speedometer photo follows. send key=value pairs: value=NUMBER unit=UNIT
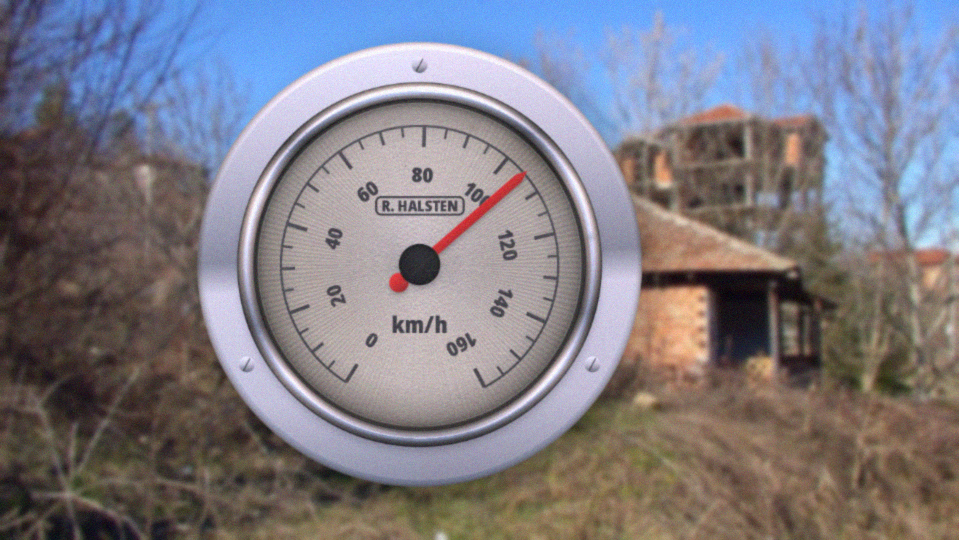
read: value=105 unit=km/h
